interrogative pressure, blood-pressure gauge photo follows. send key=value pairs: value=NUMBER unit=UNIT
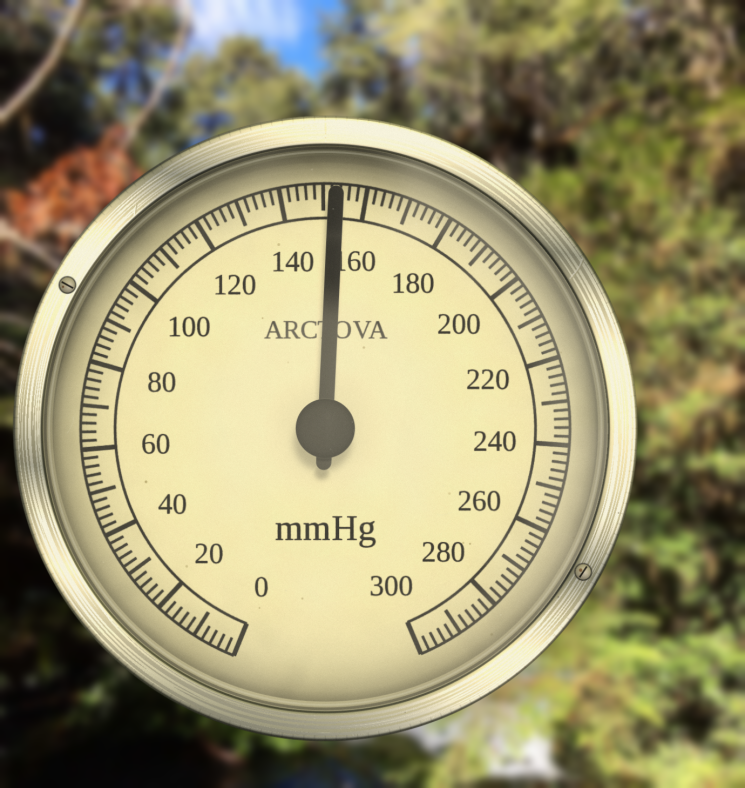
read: value=153 unit=mmHg
